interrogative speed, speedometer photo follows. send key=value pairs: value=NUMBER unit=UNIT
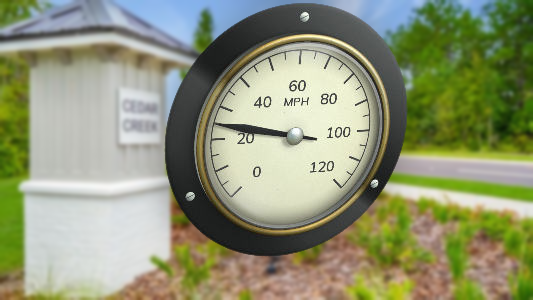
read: value=25 unit=mph
